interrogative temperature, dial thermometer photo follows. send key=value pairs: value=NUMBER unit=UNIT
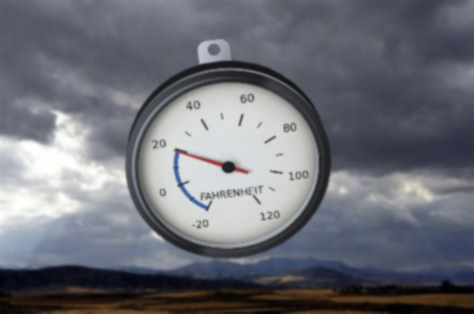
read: value=20 unit=°F
